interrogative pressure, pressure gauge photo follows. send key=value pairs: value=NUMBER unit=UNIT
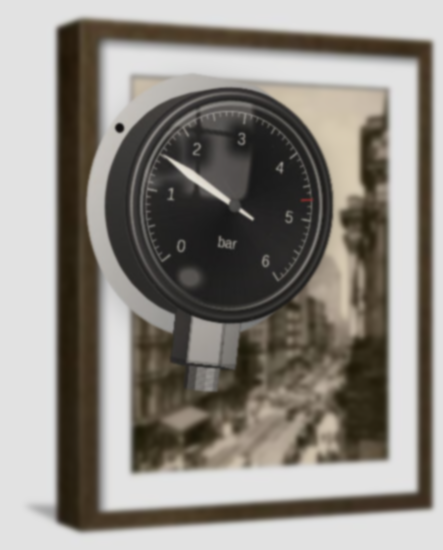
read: value=1.5 unit=bar
